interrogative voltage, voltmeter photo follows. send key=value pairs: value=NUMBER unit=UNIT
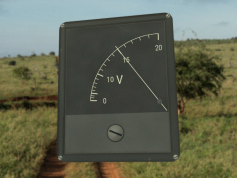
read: value=15 unit=V
